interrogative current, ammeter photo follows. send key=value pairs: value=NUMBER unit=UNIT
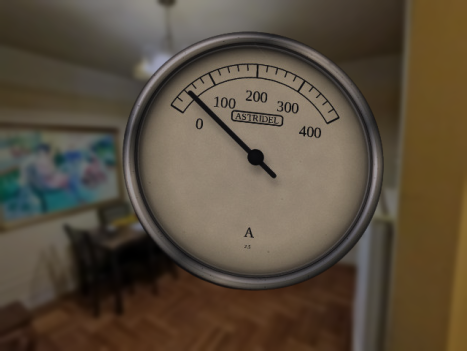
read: value=40 unit=A
